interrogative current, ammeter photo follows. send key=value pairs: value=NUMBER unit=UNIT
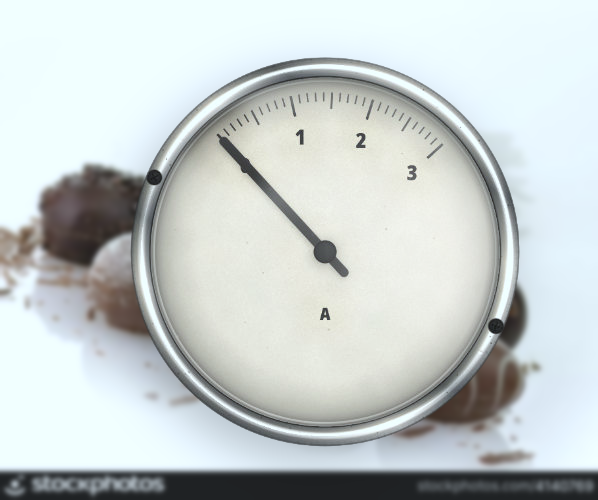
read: value=0 unit=A
